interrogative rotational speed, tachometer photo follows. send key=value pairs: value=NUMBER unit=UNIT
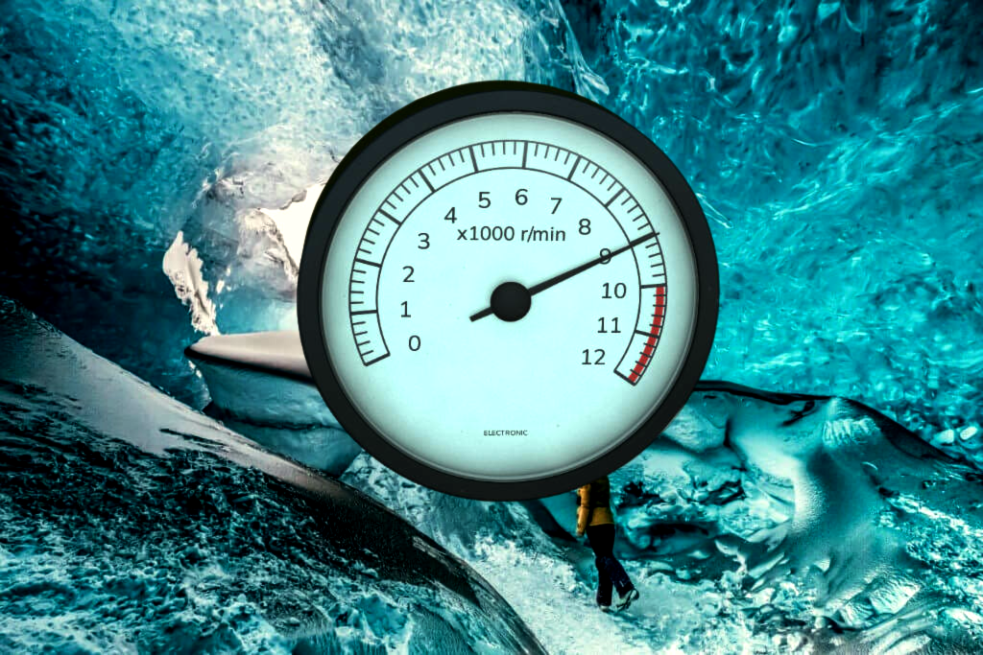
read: value=9000 unit=rpm
